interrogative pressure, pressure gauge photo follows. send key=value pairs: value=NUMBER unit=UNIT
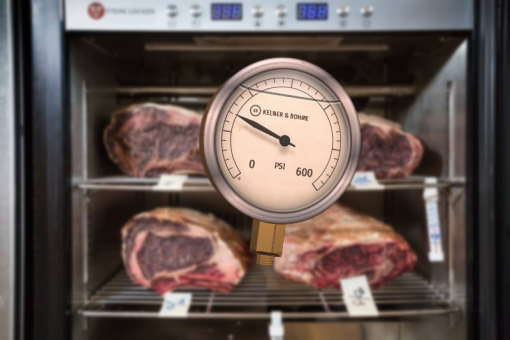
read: value=140 unit=psi
